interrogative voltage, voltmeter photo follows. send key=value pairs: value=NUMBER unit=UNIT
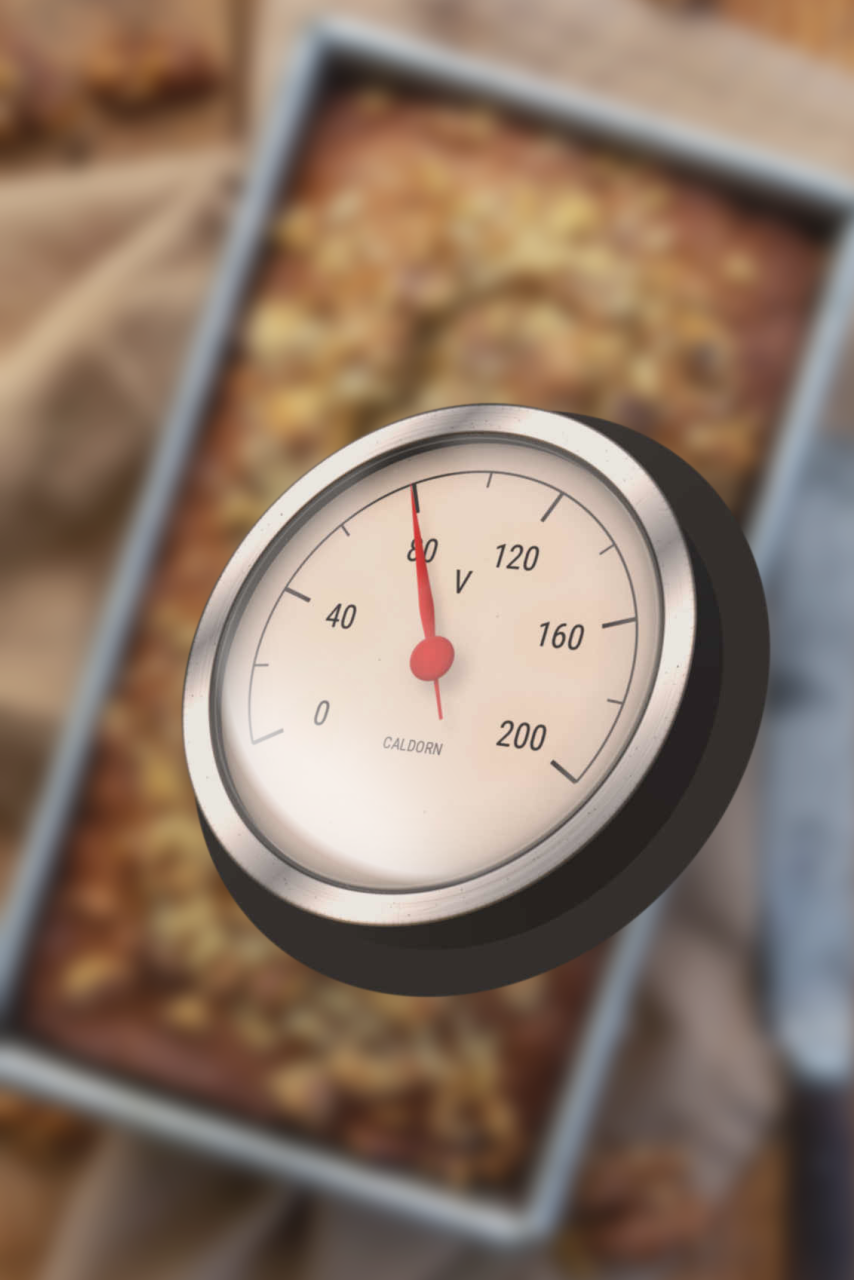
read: value=80 unit=V
